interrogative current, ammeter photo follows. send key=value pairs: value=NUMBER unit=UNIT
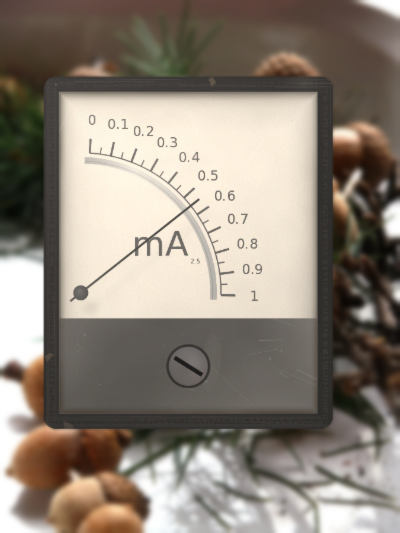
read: value=0.55 unit=mA
